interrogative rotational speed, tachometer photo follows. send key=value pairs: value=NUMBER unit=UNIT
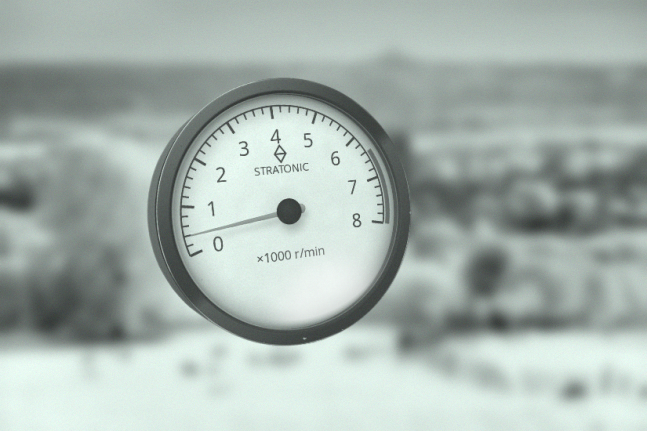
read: value=400 unit=rpm
